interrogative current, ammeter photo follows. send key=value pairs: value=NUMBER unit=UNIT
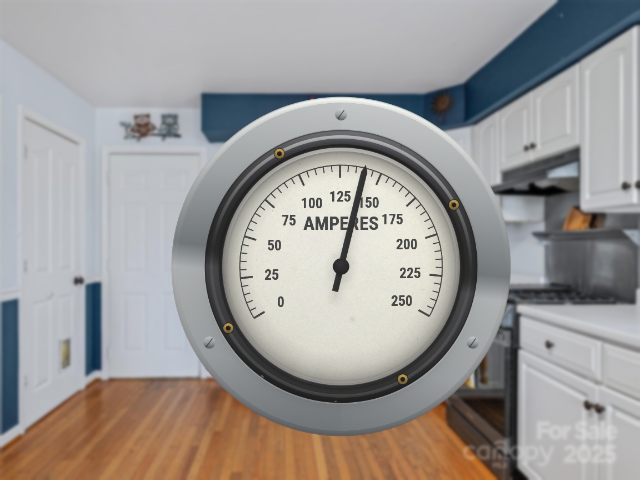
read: value=140 unit=A
